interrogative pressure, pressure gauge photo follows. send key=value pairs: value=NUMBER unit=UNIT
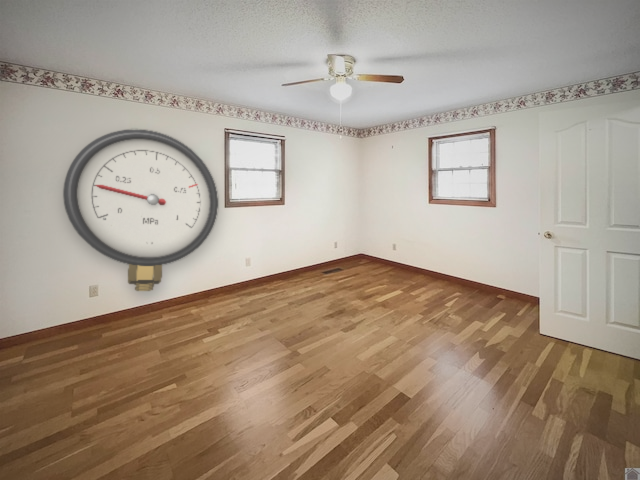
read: value=0.15 unit=MPa
